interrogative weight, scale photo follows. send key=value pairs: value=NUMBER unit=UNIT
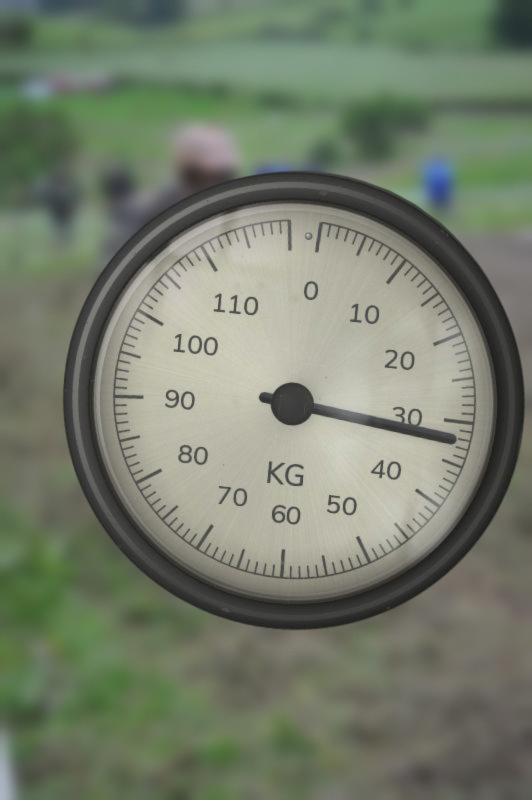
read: value=32 unit=kg
